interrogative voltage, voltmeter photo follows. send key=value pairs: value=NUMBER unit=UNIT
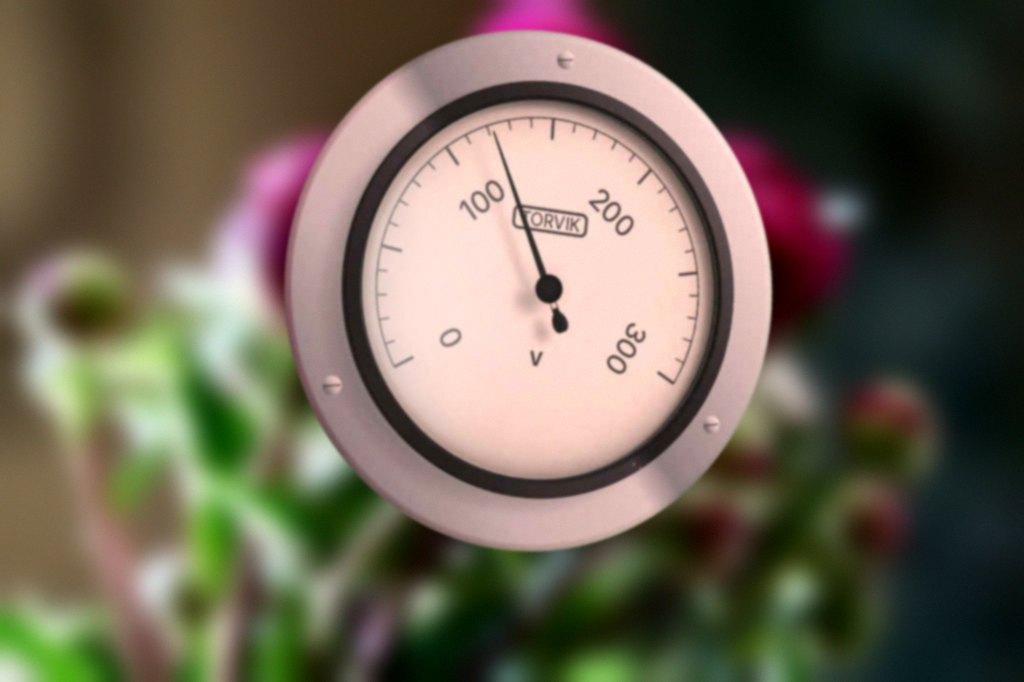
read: value=120 unit=V
